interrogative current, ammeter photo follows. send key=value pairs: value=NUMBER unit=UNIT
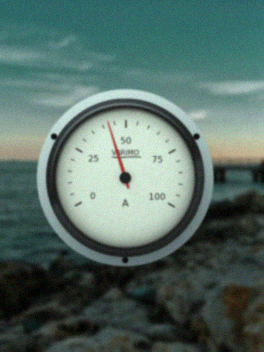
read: value=42.5 unit=A
